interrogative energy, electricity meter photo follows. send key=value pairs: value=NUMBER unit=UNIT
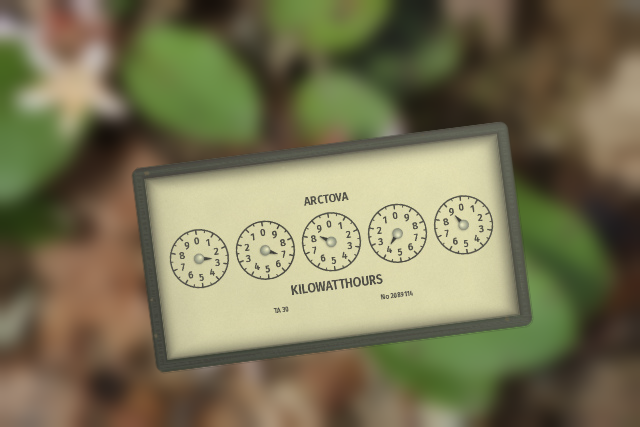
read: value=26839 unit=kWh
